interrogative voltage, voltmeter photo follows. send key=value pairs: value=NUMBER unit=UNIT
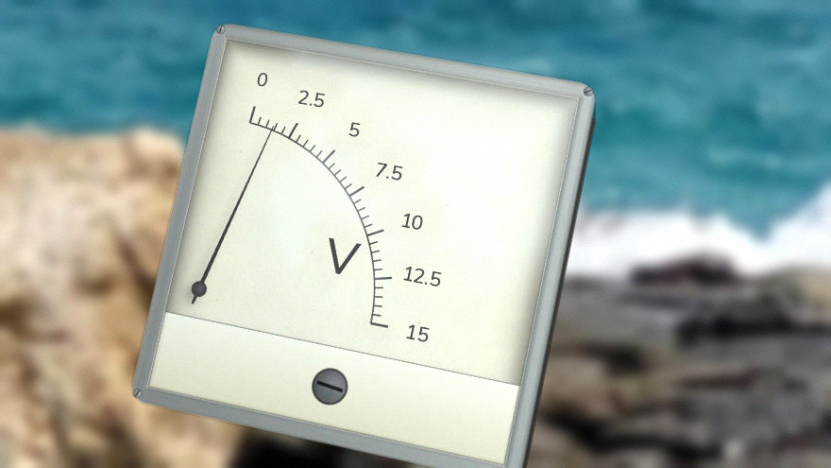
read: value=1.5 unit=V
